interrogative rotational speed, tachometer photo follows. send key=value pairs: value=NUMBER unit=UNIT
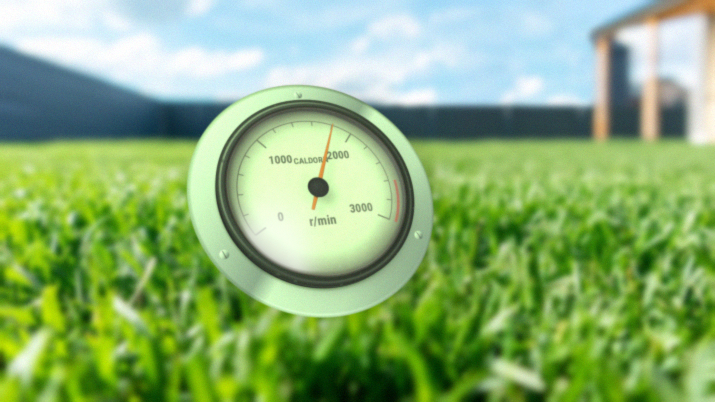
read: value=1800 unit=rpm
